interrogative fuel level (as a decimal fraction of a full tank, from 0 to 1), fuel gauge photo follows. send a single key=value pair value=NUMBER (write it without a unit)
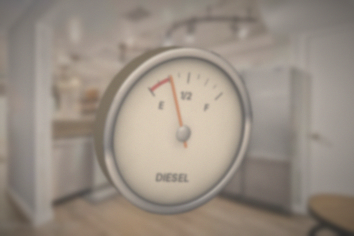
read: value=0.25
